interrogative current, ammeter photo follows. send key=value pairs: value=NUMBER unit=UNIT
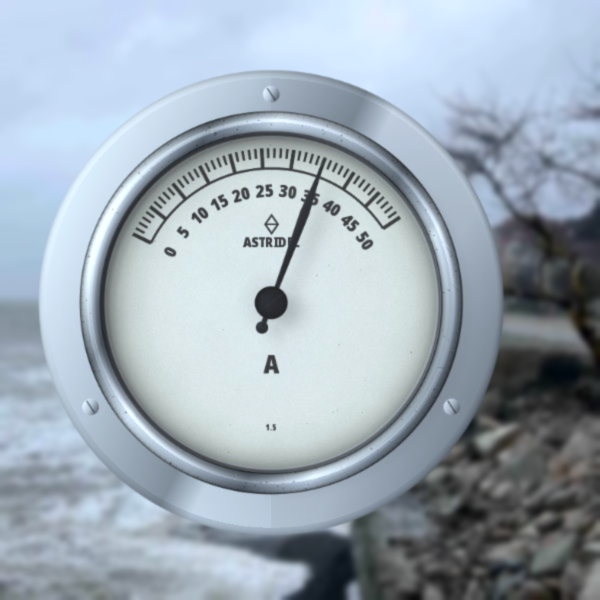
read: value=35 unit=A
